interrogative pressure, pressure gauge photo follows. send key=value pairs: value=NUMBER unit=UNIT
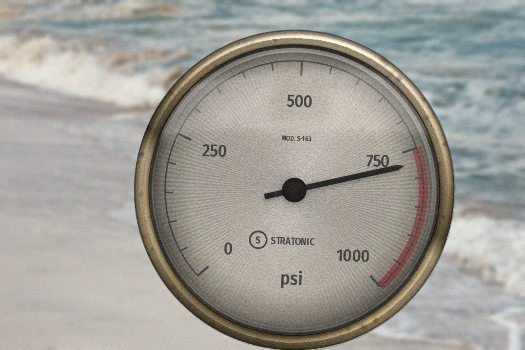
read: value=775 unit=psi
